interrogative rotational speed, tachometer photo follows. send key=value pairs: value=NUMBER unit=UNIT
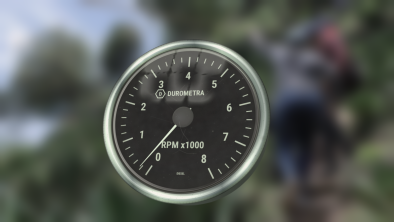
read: value=200 unit=rpm
